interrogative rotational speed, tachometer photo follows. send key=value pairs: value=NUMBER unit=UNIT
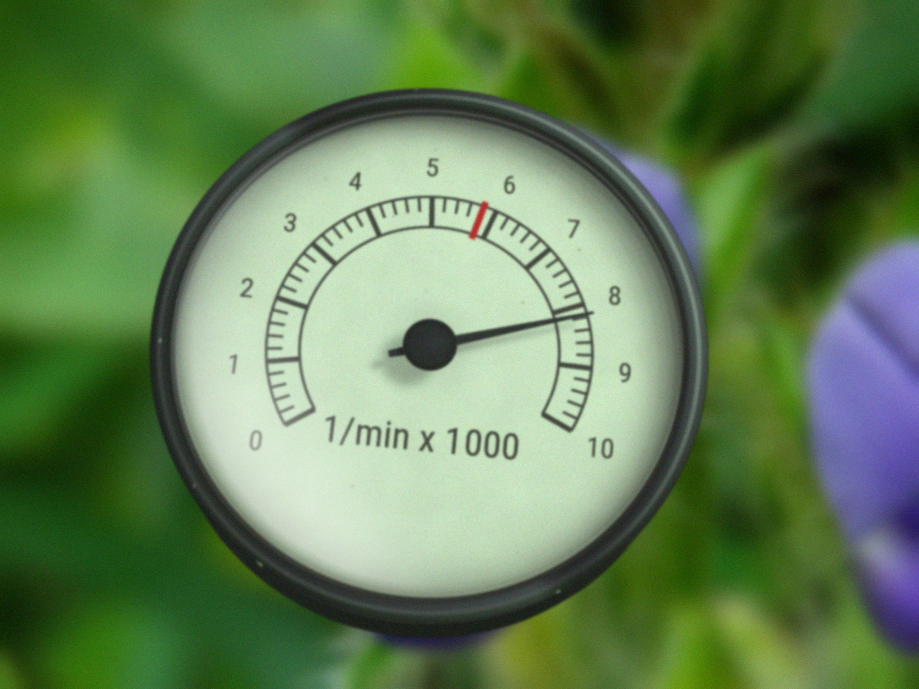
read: value=8200 unit=rpm
